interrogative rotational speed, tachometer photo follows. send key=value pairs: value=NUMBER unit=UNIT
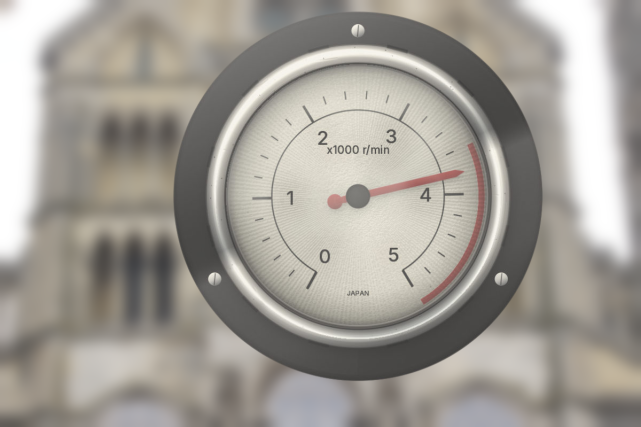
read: value=3800 unit=rpm
